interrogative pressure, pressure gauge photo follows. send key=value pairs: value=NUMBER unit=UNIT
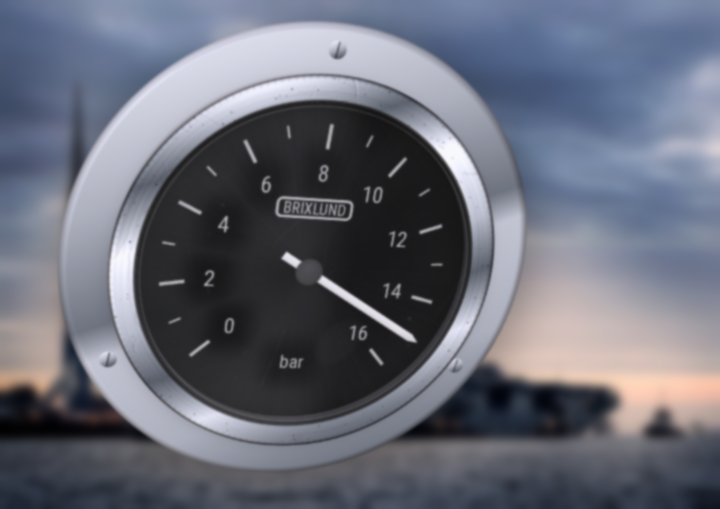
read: value=15 unit=bar
